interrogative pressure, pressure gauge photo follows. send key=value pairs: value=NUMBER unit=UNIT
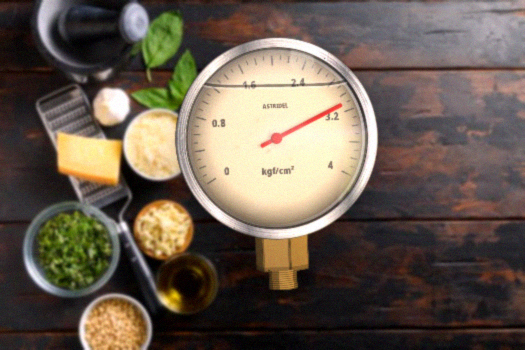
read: value=3.1 unit=kg/cm²
